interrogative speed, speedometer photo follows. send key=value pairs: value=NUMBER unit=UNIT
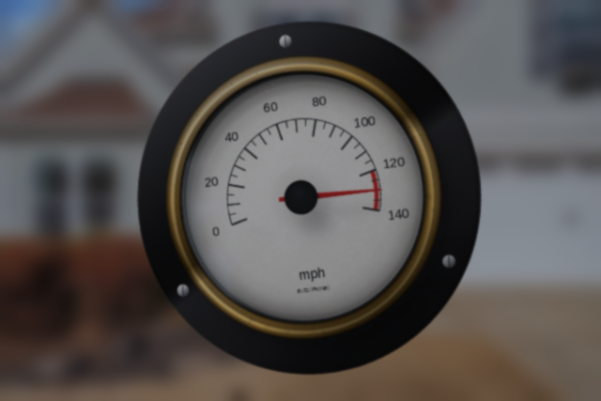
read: value=130 unit=mph
